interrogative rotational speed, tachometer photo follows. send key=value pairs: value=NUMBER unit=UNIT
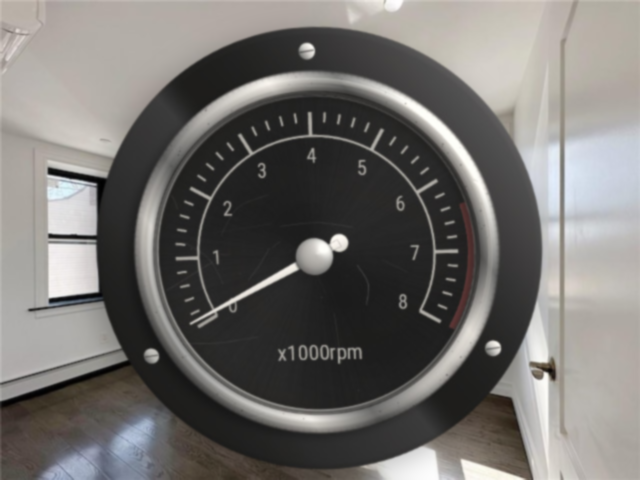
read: value=100 unit=rpm
